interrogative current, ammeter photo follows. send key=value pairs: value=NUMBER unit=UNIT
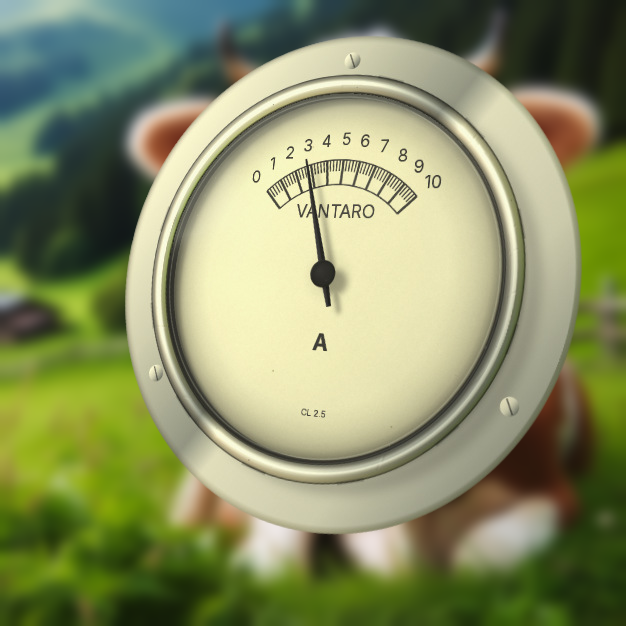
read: value=3 unit=A
